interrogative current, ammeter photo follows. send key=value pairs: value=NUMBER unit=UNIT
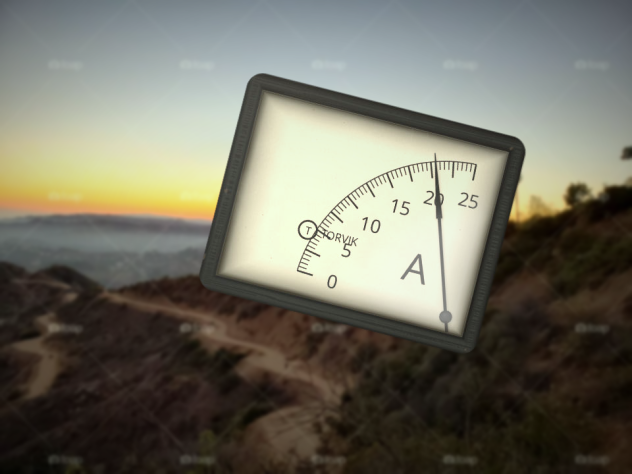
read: value=20.5 unit=A
